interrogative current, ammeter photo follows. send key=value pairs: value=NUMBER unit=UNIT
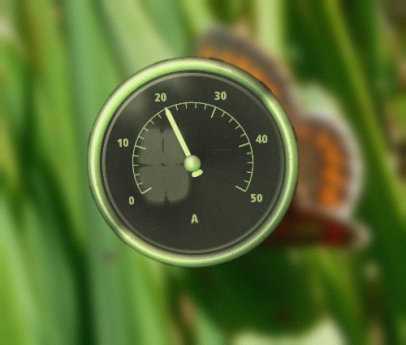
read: value=20 unit=A
